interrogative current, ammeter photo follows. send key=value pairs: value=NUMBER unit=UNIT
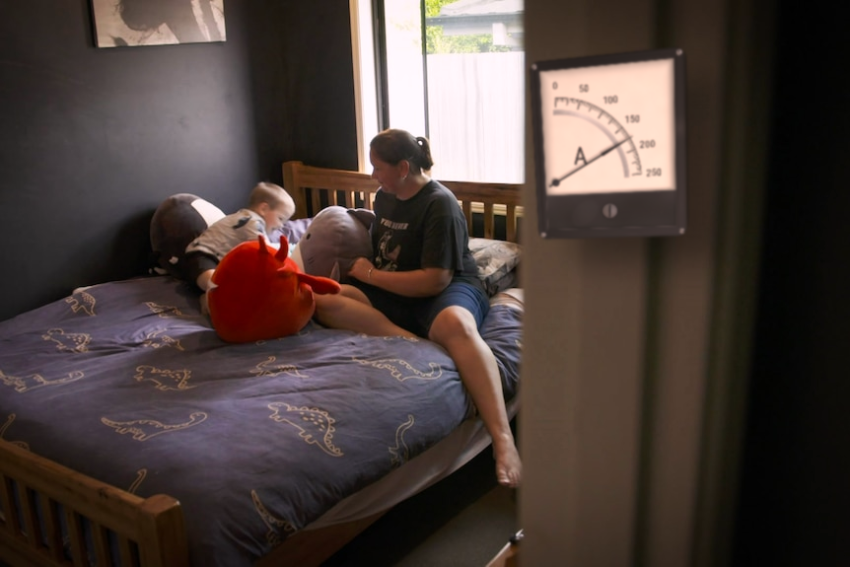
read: value=175 unit=A
